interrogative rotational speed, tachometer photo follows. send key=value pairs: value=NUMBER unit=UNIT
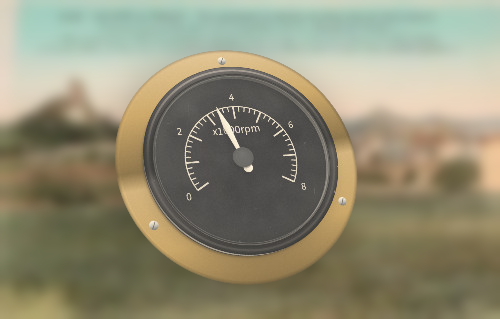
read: value=3400 unit=rpm
